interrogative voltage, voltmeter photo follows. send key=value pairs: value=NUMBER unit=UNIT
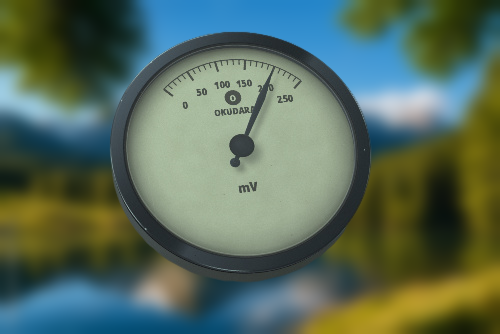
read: value=200 unit=mV
